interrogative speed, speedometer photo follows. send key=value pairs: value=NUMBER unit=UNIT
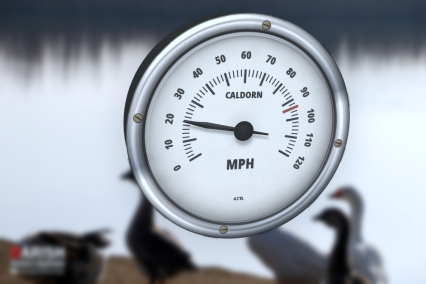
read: value=20 unit=mph
